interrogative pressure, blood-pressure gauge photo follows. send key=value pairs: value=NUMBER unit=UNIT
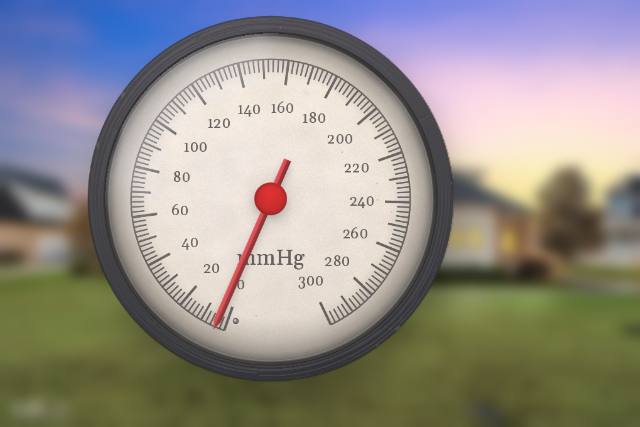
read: value=4 unit=mmHg
